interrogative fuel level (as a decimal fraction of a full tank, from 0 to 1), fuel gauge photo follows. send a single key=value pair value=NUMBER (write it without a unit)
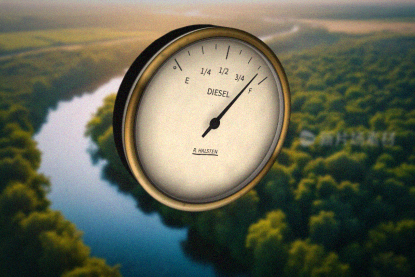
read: value=0.875
